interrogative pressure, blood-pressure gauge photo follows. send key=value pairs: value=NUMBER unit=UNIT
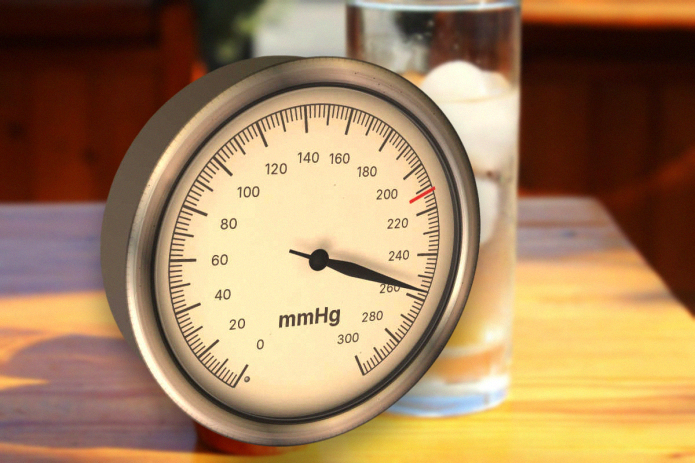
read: value=256 unit=mmHg
